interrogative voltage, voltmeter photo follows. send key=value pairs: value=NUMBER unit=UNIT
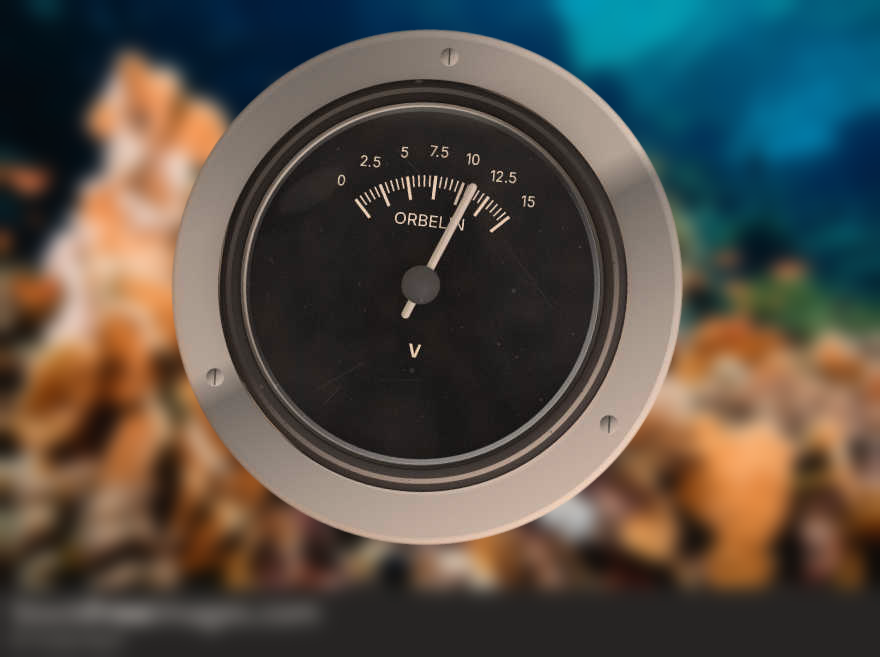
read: value=11 unit=V
